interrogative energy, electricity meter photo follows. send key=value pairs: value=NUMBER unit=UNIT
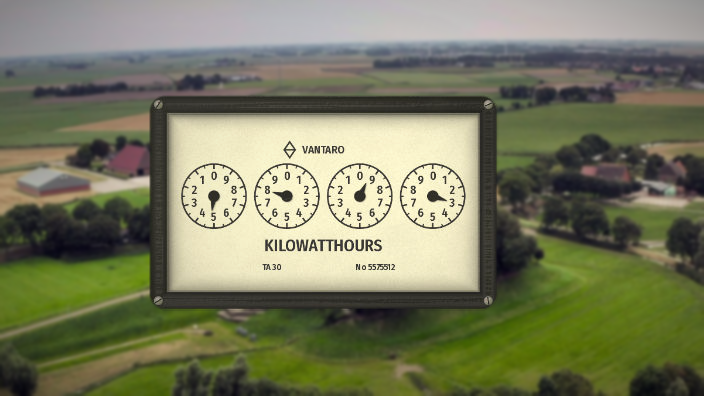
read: value=4793 unit=kWh
